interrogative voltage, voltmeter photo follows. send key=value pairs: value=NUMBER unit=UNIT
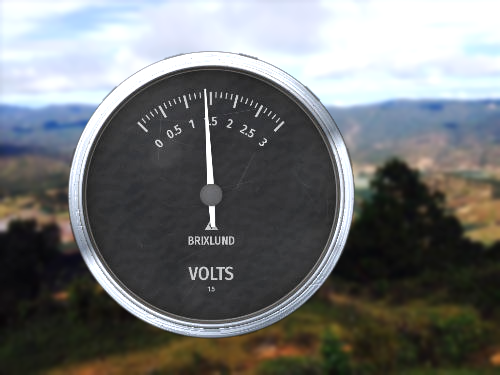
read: value=1.4 unit=V
